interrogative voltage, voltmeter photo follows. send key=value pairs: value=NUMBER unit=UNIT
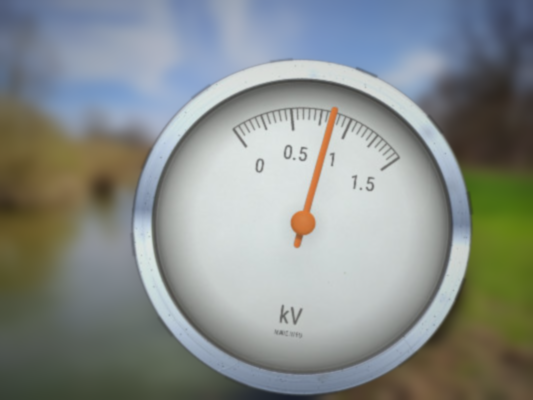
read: value=0.85 unit=kV
